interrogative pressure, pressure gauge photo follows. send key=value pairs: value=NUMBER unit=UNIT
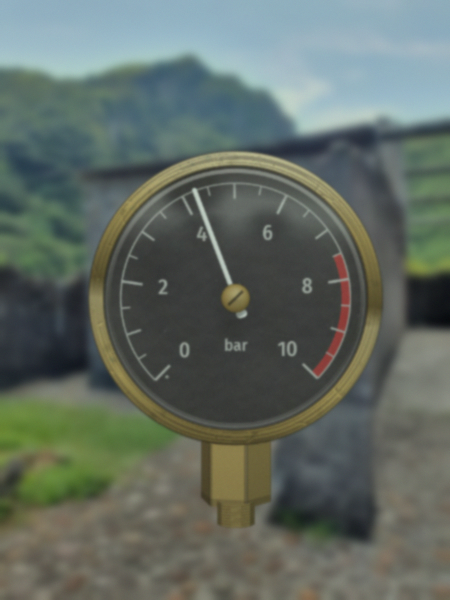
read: value=4.25 unit=bar
